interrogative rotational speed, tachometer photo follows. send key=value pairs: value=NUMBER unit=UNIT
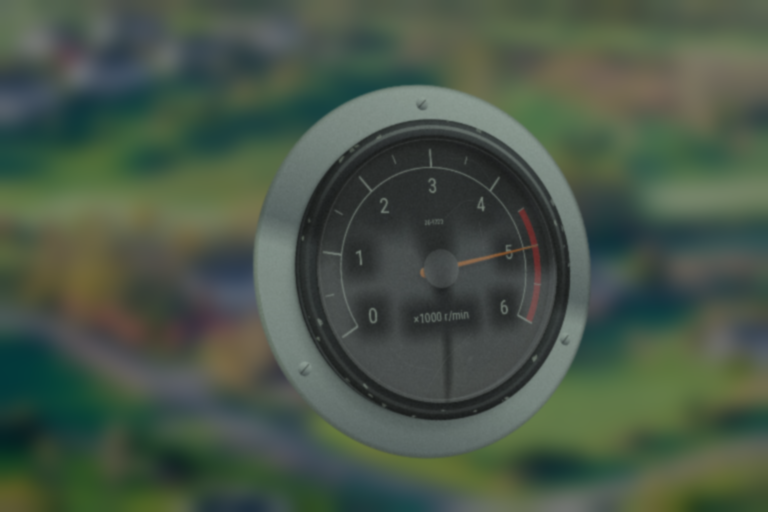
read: value=5000 unit=rpm
